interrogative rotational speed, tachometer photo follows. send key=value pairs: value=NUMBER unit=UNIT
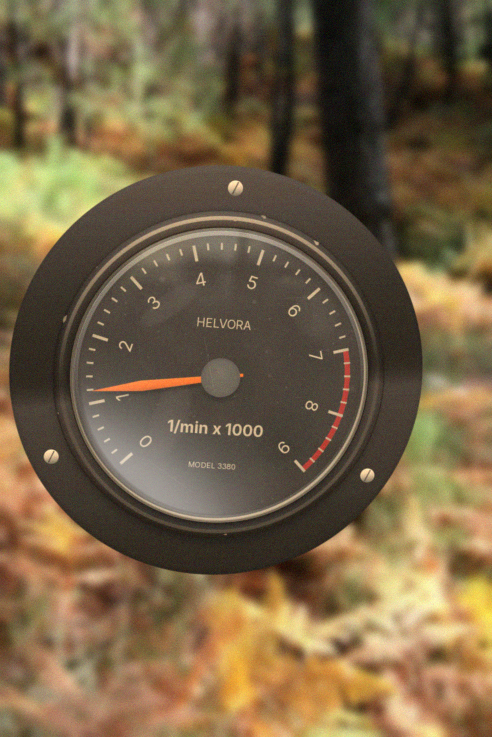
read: value=1200 unit=rpm
